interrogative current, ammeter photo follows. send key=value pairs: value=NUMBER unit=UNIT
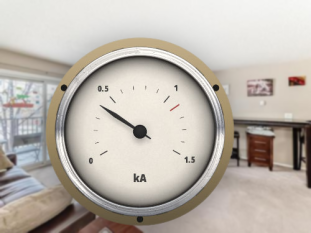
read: value=0.4 unit=kA
